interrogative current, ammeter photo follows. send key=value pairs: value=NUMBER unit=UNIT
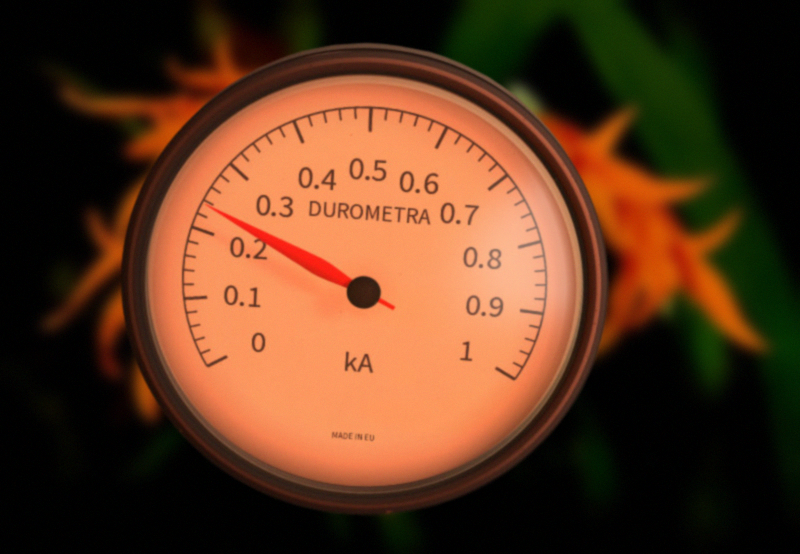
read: value=0.24 unit=kA
